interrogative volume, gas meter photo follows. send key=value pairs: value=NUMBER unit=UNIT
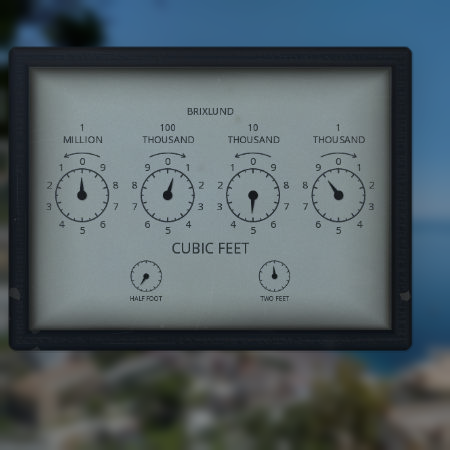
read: value=4900 unit=ft³
